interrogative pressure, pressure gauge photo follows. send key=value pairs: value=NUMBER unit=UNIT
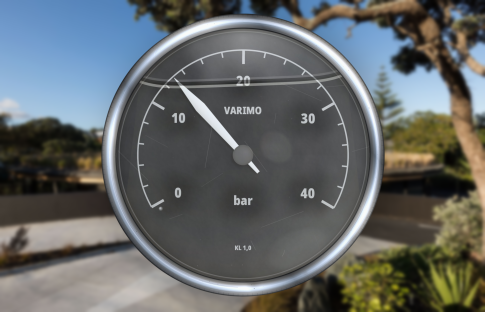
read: value=13 unit=bar
